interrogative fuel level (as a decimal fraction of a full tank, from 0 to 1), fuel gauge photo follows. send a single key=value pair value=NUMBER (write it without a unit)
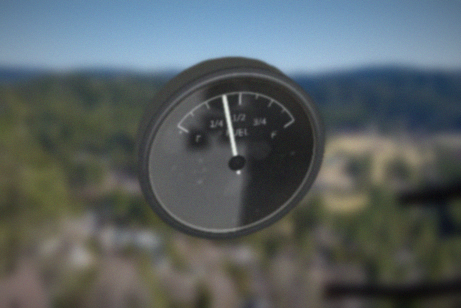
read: value=0.375
